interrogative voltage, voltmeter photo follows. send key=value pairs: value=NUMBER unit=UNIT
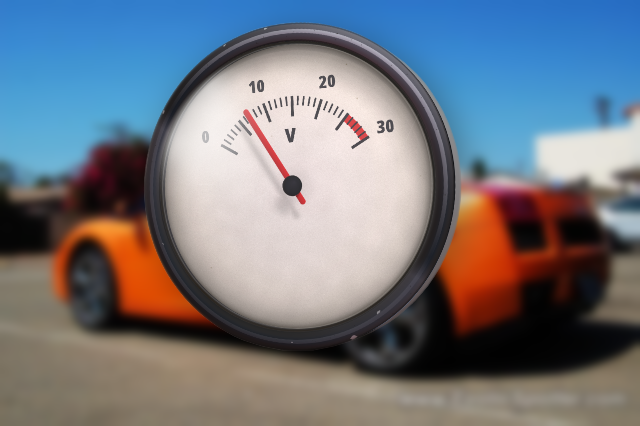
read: value=7 unit=V
